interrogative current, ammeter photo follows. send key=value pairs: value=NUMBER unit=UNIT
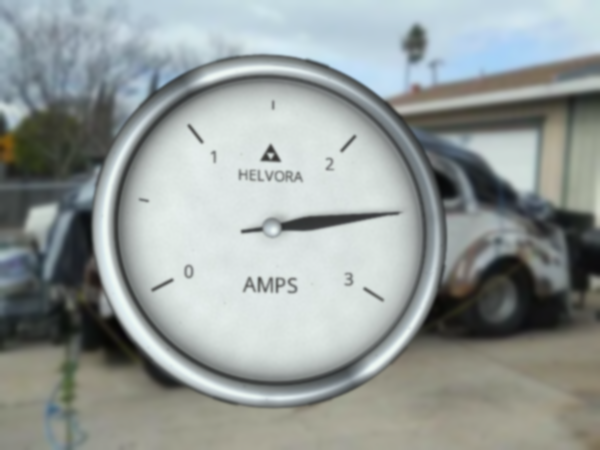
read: value=2.5 unit=A
